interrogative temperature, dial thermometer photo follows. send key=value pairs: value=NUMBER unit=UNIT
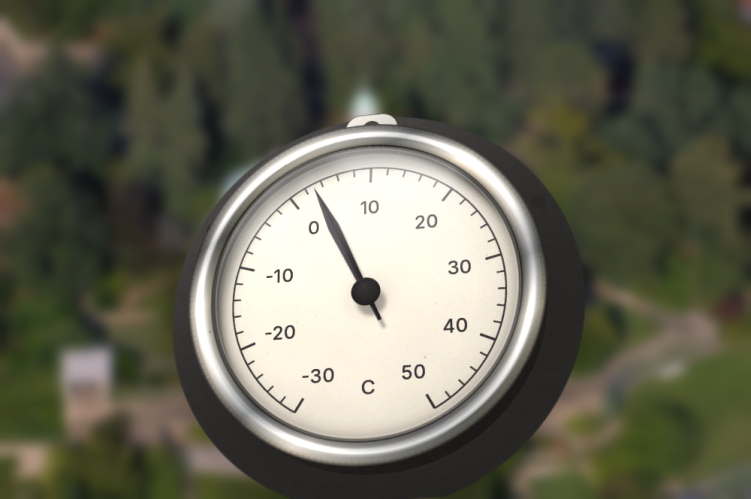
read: value=3 unit=°C
